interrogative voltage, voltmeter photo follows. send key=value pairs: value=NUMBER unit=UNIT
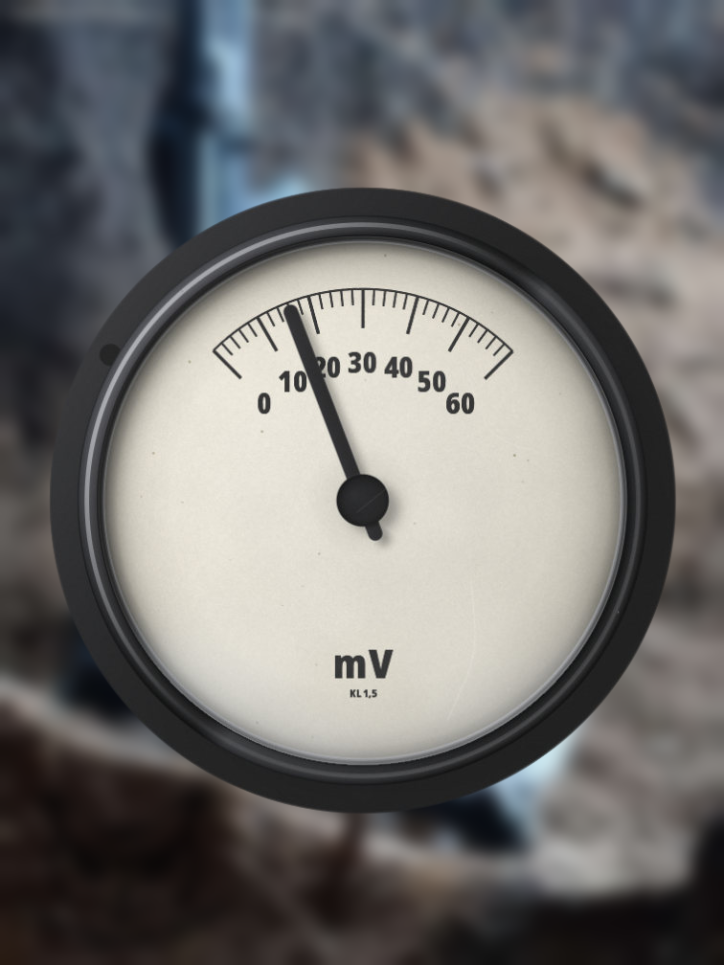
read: value=16 unit=mV
